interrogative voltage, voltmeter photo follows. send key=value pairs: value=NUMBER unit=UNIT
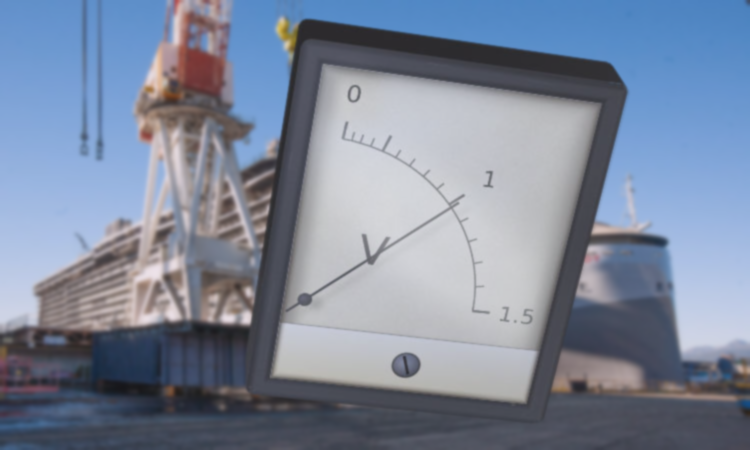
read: value=1 unit=V
